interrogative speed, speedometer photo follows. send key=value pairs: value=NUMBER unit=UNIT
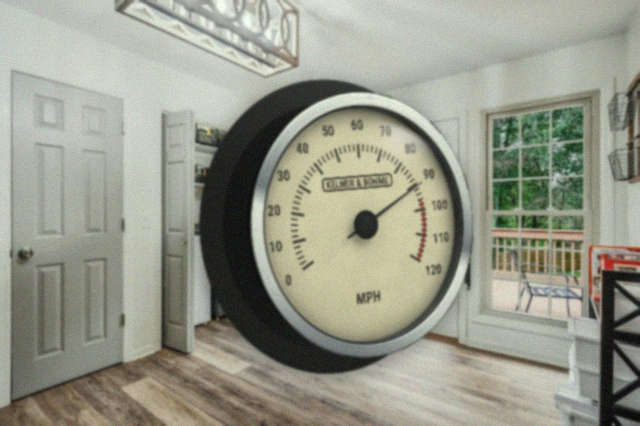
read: value=90 unit=mph
